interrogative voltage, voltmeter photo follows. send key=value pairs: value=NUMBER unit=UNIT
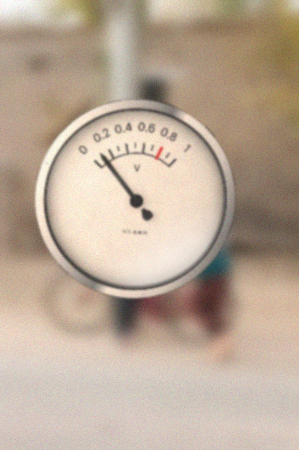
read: value=0.1 unit=V
